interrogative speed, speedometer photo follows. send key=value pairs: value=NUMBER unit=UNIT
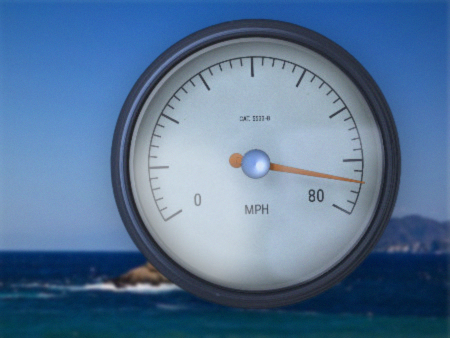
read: value=74 unit=mph
